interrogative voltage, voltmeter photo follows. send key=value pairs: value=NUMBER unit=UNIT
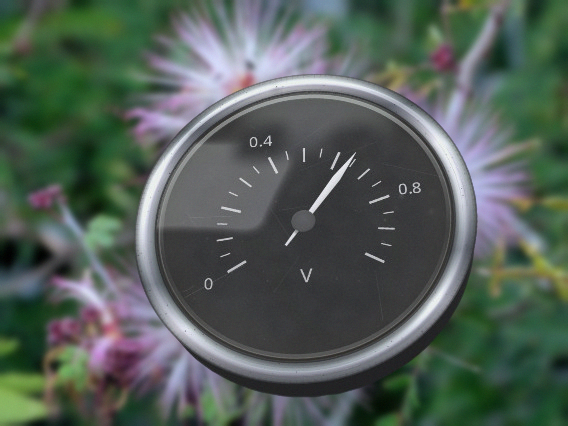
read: value=0.65 unit=V
